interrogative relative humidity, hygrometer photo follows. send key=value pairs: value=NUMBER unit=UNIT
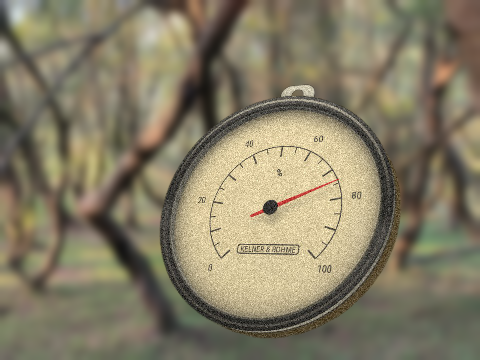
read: value=75 unit=%
